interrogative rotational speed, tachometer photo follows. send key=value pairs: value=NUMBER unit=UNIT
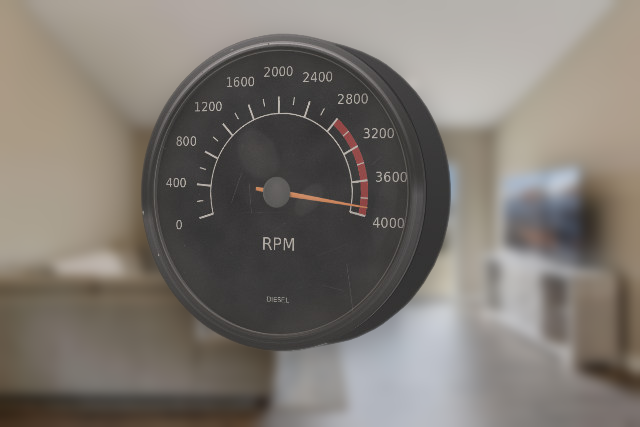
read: value=3900 unit=rpm
